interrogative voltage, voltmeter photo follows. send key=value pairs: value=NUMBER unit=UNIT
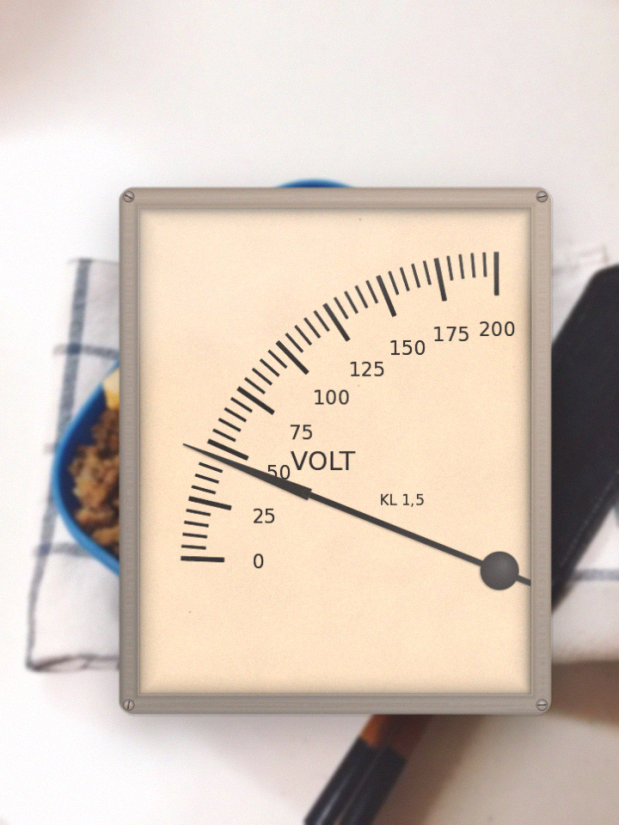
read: value=45 unit=V
